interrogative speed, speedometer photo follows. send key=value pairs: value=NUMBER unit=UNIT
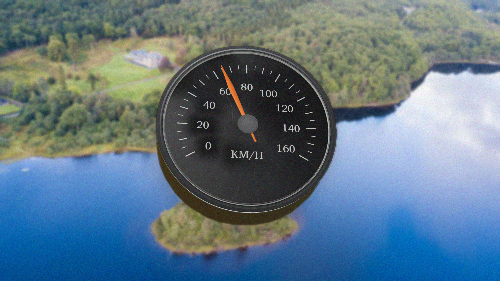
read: value=65 unit=km/h
